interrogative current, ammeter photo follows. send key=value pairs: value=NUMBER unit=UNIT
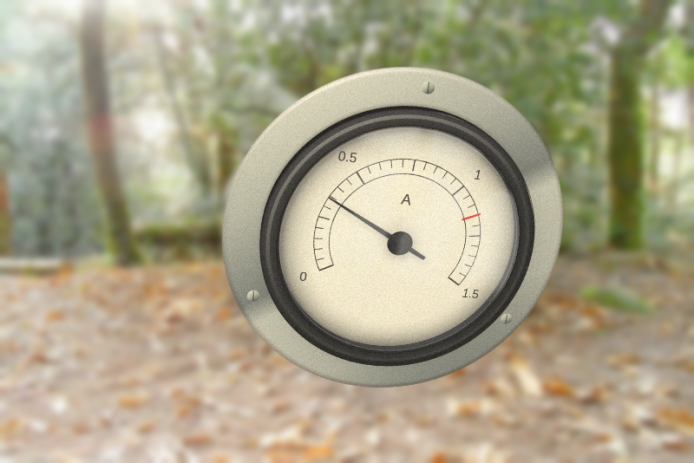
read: value=0.35 unit=A
